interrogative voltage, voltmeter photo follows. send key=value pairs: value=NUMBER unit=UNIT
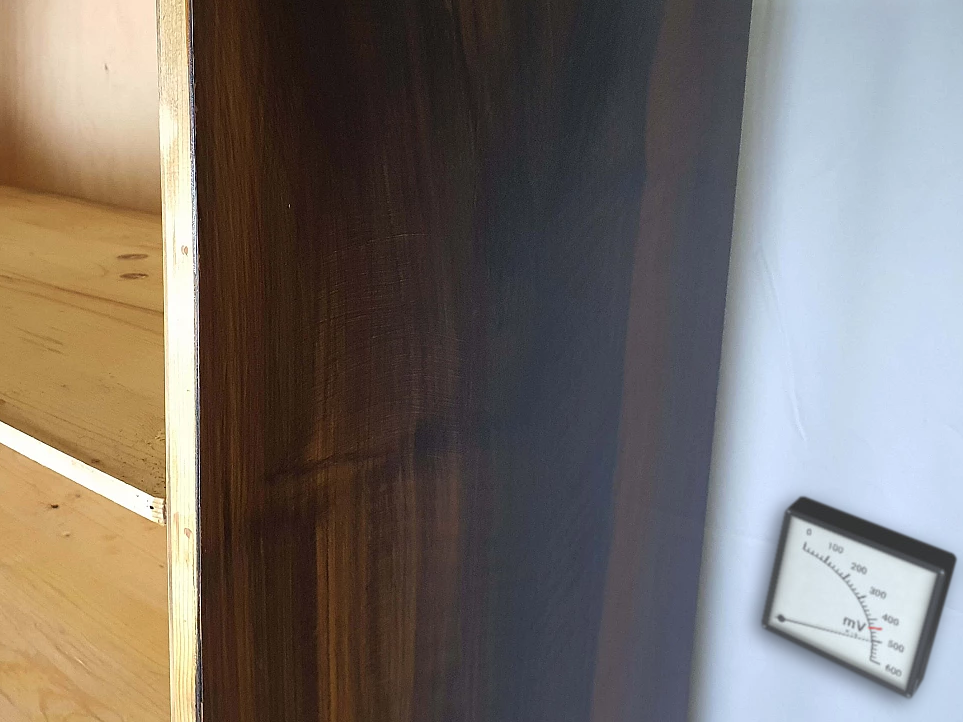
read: value=500 unit=mV
